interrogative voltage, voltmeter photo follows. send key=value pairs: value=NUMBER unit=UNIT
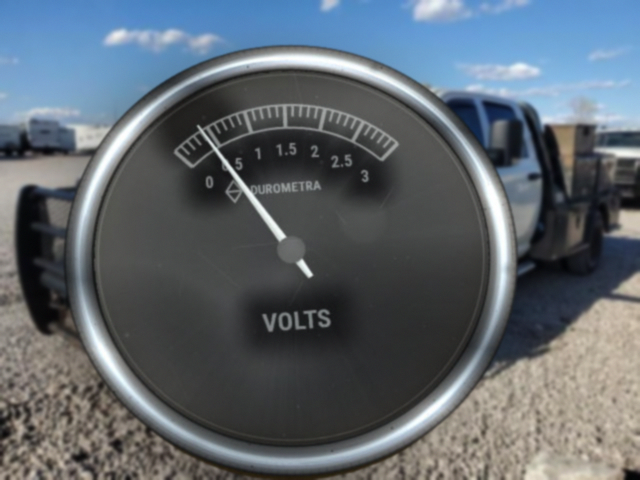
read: value=0.4 unit=V
